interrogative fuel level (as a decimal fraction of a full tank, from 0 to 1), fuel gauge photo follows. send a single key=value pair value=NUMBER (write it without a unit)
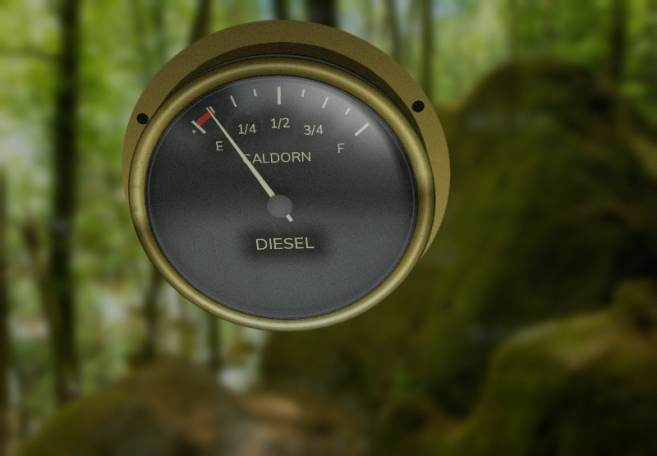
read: value=0.125
